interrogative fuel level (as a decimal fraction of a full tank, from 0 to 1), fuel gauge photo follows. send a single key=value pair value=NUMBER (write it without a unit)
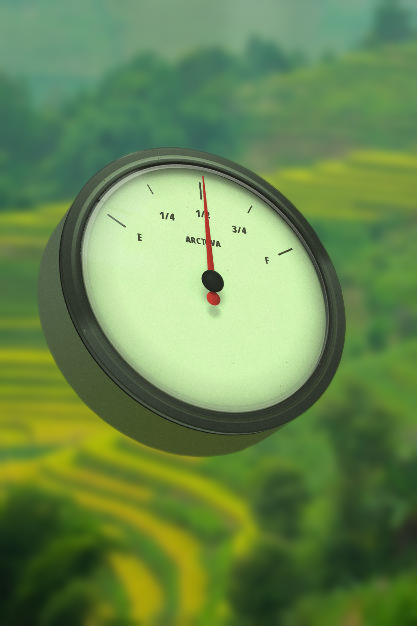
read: value=0.5
